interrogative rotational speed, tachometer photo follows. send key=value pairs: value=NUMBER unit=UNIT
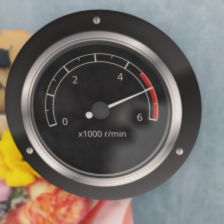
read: value=5000 unit=rpm
